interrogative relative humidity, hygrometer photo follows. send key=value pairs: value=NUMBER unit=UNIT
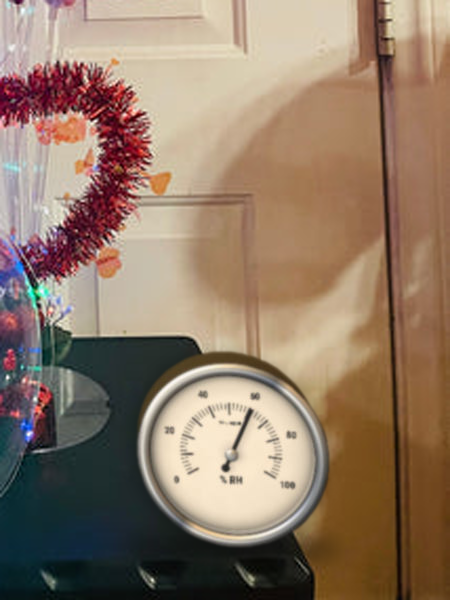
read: value=60 unit=%
